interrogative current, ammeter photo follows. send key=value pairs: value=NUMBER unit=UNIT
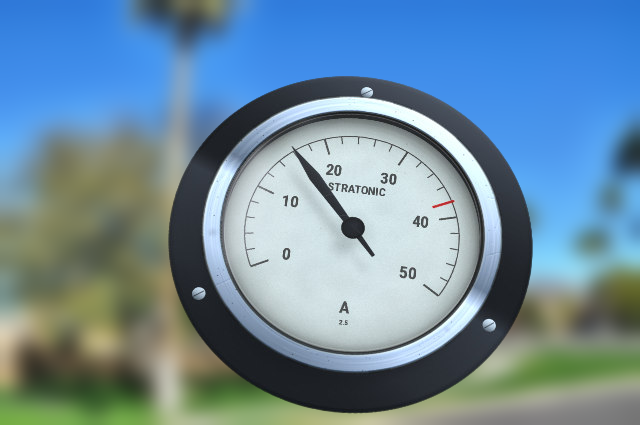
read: value=16 unit=A
